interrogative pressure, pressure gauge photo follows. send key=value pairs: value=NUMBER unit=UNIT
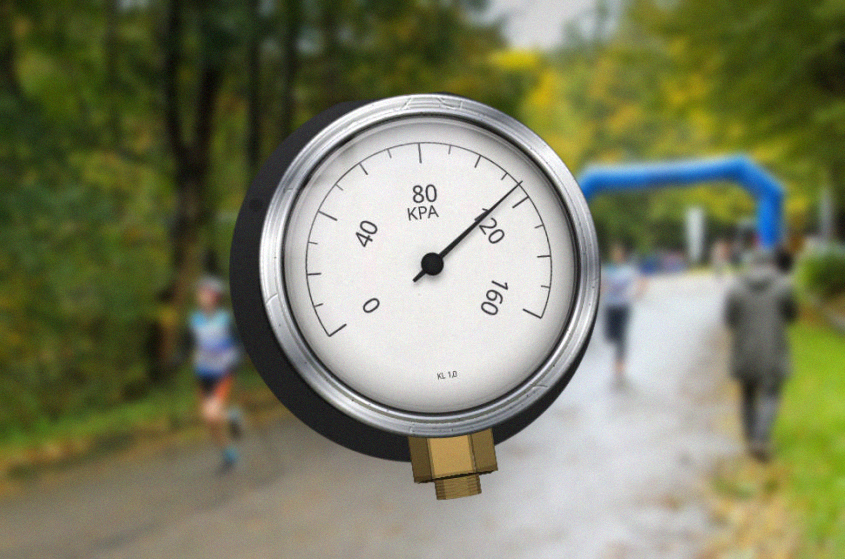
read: value=115 unit=kPa
